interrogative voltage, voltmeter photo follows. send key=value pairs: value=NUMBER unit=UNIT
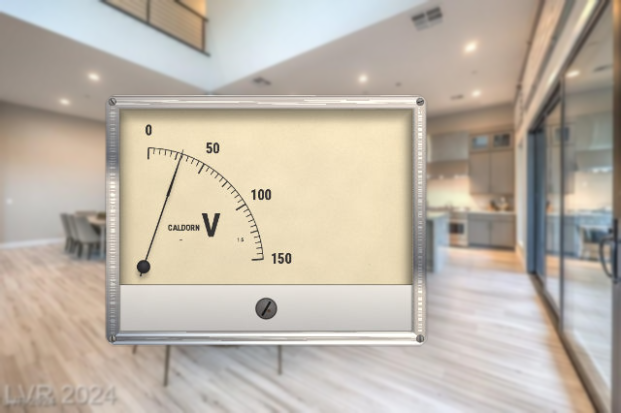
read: value=30 unit=V
